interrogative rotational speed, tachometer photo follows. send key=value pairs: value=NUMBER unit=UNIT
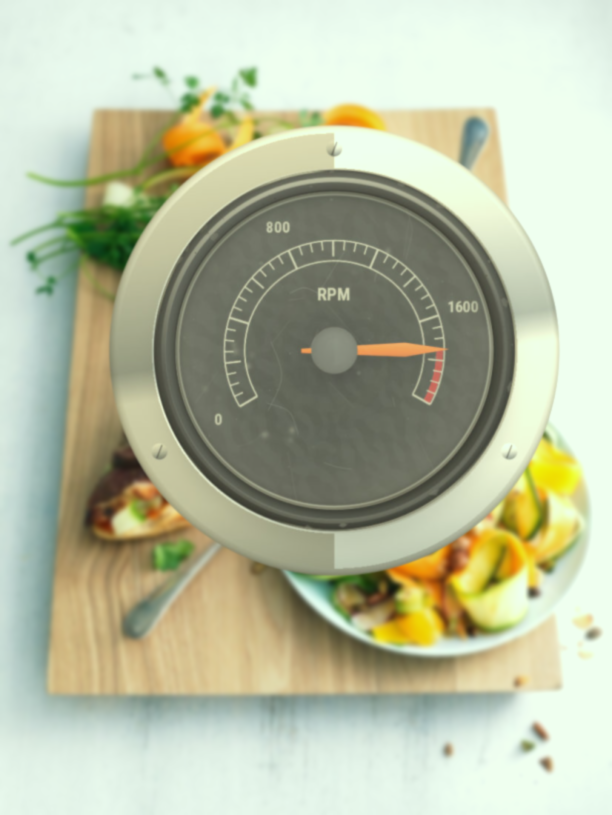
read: value=1750 unit=rpm
